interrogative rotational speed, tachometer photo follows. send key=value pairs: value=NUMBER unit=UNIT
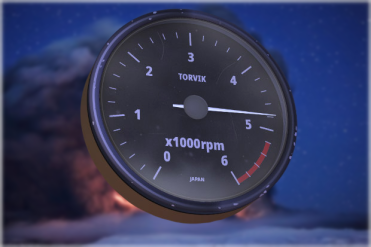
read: value=4800 unit=rpm
